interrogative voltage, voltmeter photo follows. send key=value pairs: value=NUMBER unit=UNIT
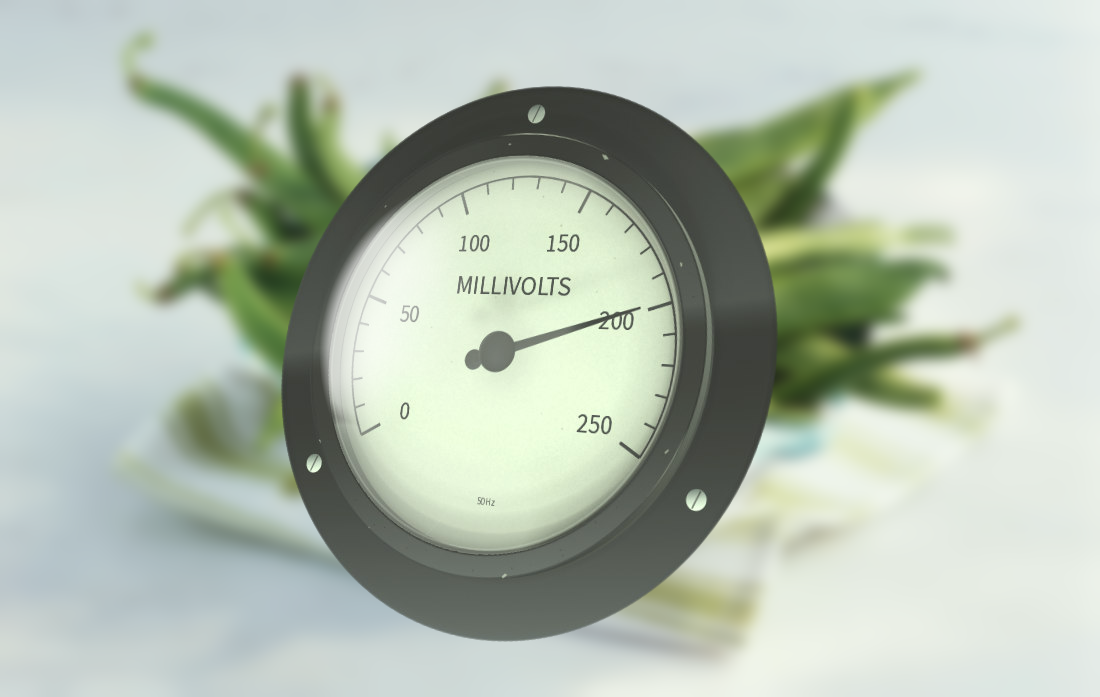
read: value=200 unit=mV
